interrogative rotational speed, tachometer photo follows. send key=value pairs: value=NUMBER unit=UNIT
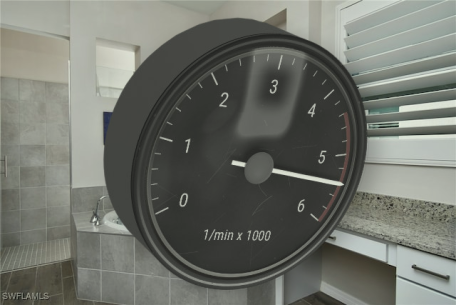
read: value=5400 unit=rpm
